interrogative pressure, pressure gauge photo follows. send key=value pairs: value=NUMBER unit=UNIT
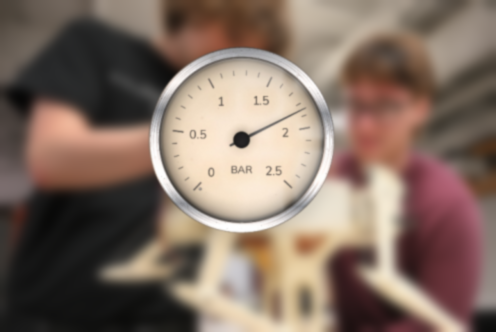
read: value=1.85 unit=bar
